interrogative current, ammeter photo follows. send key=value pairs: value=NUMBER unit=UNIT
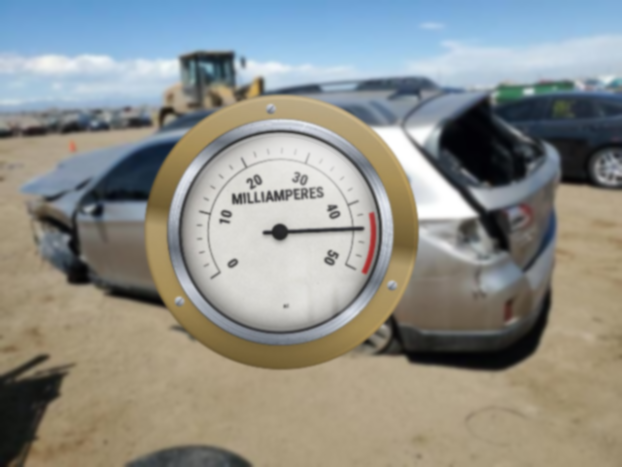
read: value=44 unit=mA
